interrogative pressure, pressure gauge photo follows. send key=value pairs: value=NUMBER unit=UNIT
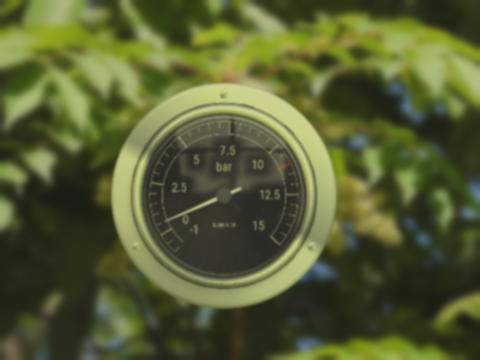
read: value=0.5 unit=bar
